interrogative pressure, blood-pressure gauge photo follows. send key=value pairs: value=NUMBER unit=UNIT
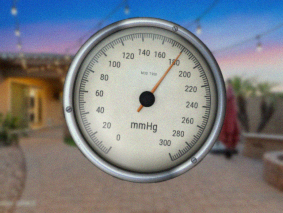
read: value=180 unit=mmHg
